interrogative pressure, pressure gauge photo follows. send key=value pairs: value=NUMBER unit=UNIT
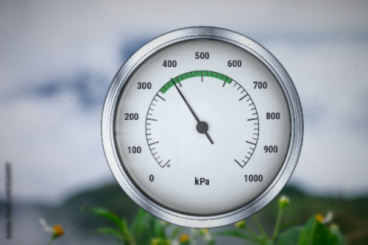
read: value=380 unit=kPa
